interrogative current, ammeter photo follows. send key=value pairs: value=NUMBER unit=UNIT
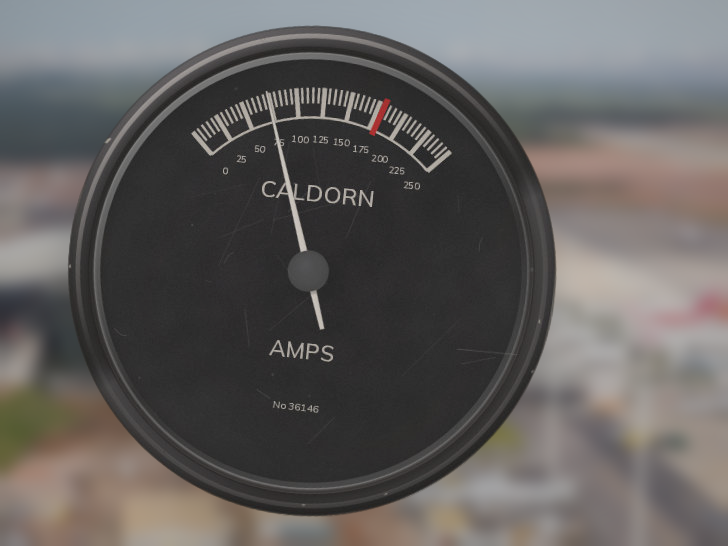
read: value=75 unit=A
